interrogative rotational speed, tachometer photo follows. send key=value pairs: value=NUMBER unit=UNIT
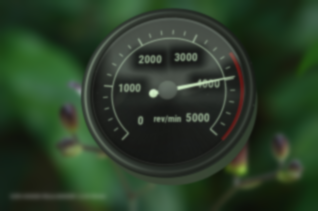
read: value=4000 unit=rpm
